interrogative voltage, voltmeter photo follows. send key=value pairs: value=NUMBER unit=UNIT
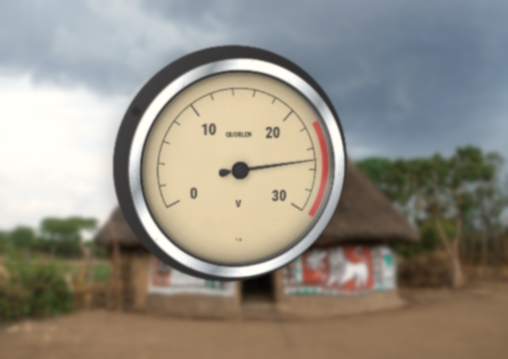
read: value=25 unit=V
